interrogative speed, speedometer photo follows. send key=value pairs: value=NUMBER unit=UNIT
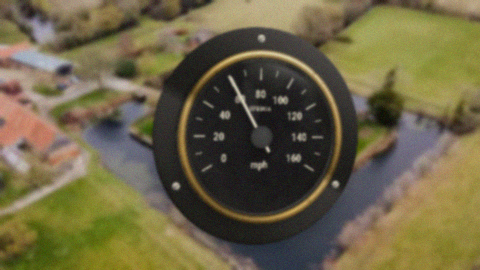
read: value=60 unit=mph
